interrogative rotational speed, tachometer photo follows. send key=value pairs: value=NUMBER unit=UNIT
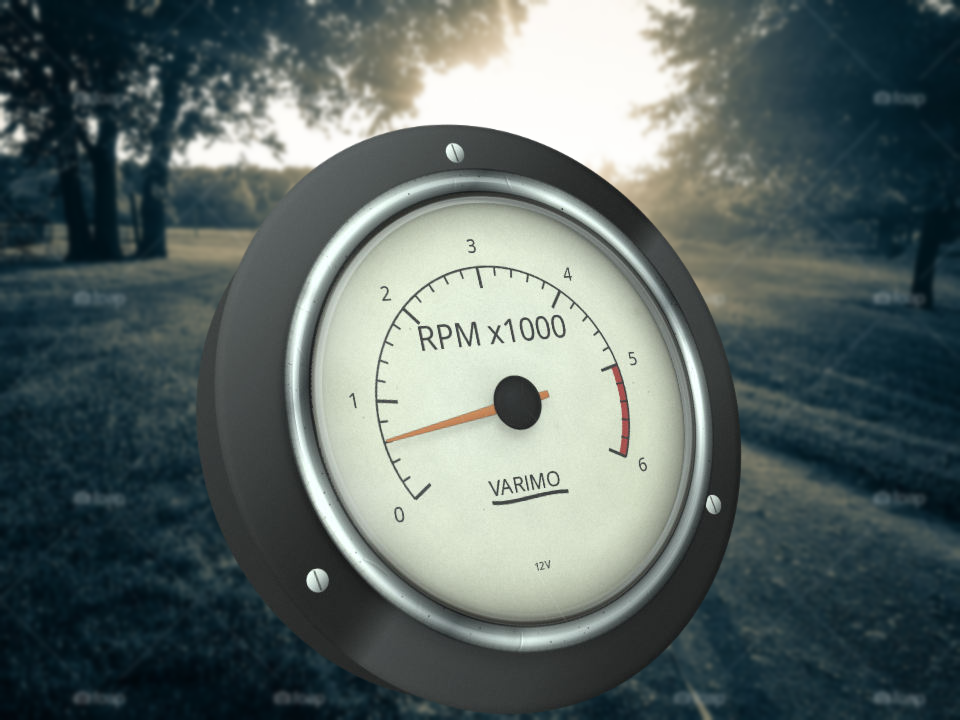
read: value=600 unit=rpm
